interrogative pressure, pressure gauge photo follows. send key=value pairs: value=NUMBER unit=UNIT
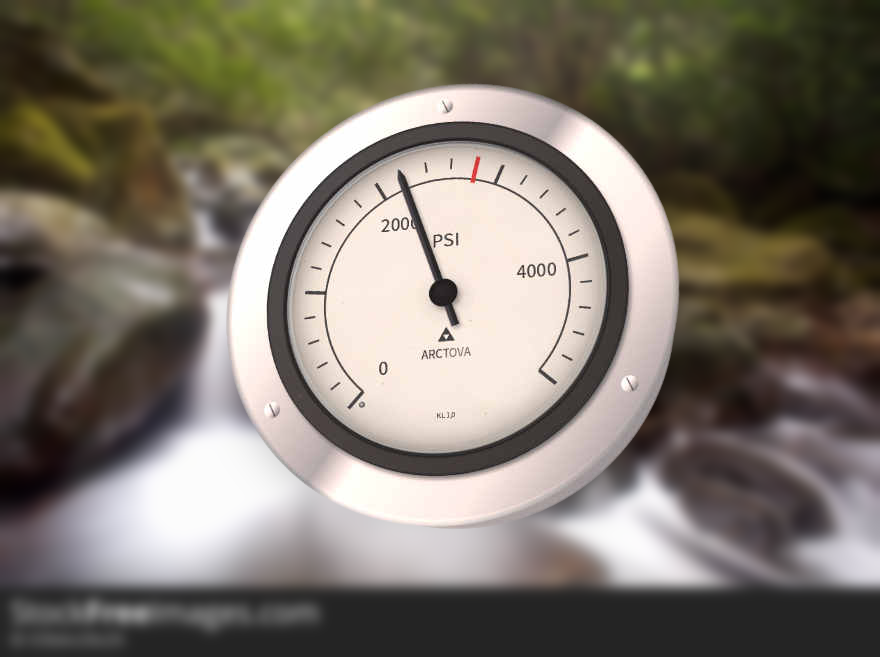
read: value=2200 unit=psi
